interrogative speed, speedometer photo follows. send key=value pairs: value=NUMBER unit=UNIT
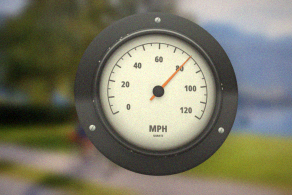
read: value=80 unit=mph
